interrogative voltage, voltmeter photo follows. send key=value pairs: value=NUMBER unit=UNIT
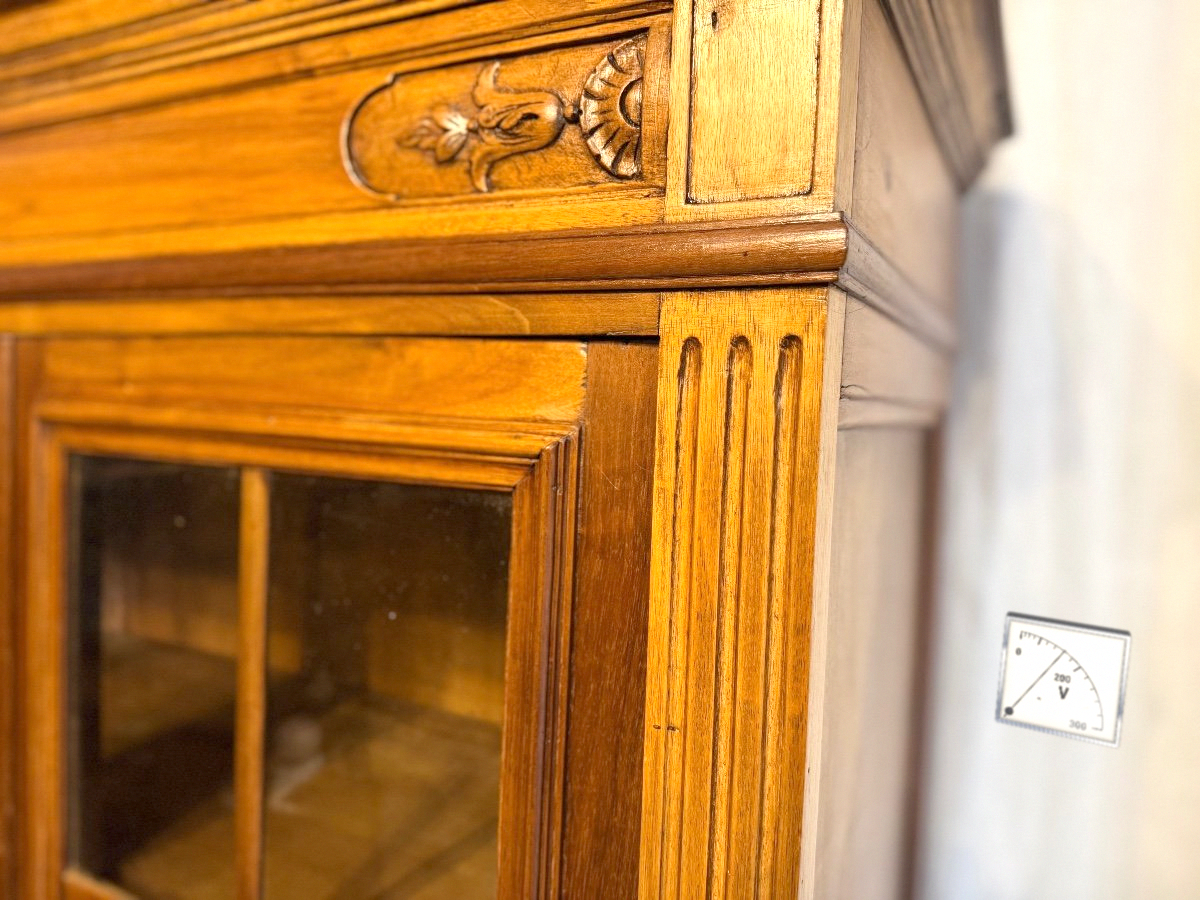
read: value=160 unit=V
